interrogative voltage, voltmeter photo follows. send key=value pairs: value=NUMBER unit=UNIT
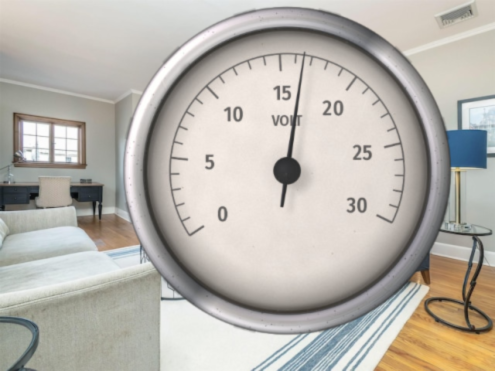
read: value=16.5 unit=V
